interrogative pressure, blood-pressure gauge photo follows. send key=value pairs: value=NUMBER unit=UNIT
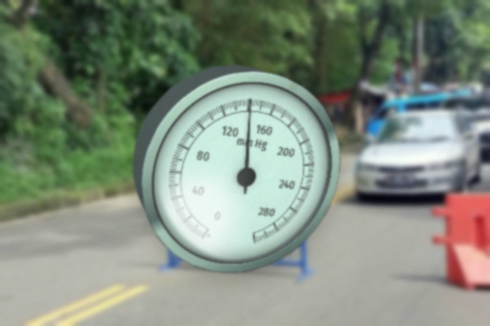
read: value=140 unit=mmHg
